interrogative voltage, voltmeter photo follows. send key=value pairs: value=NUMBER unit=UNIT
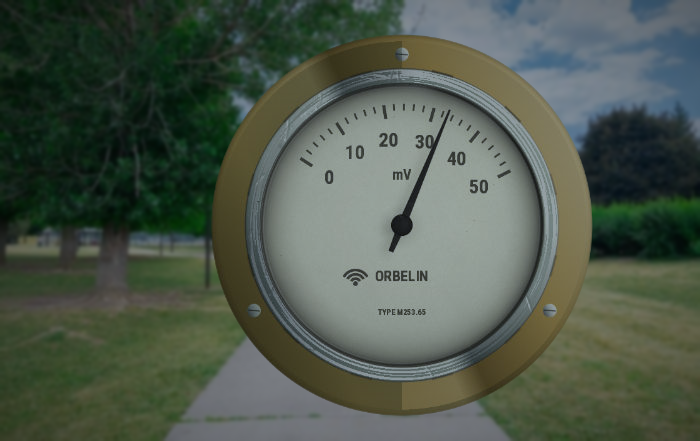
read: value=33 unit=mV
